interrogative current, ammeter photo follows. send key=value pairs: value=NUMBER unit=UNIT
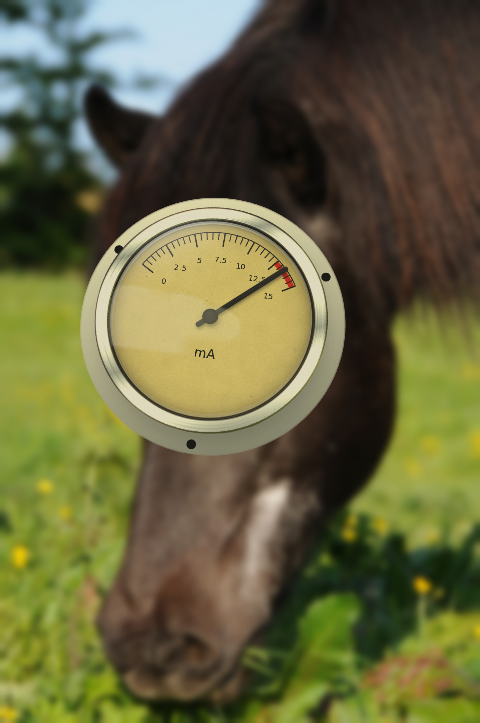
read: value=13.5 unit=mA
